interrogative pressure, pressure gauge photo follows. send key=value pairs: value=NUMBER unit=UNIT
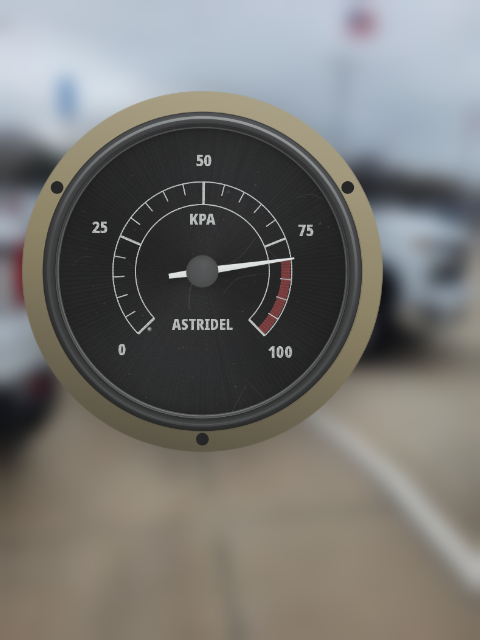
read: value=80 unit=kPa
